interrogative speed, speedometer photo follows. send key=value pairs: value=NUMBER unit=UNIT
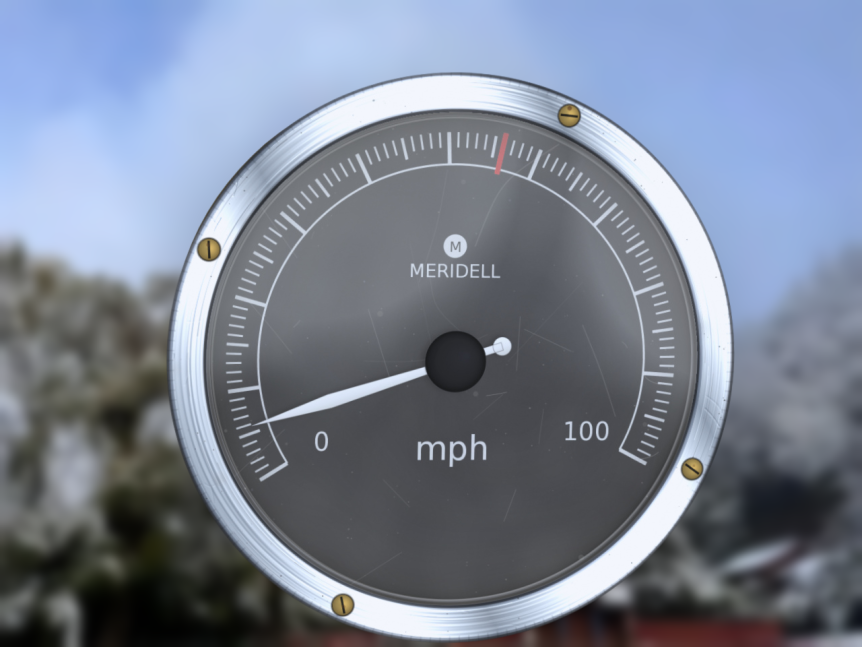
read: value=6 unit=mph
